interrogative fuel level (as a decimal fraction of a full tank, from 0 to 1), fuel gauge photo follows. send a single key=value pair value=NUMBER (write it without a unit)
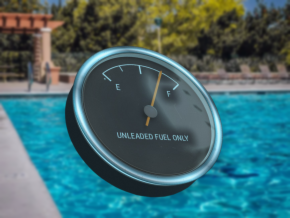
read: value=0.75
